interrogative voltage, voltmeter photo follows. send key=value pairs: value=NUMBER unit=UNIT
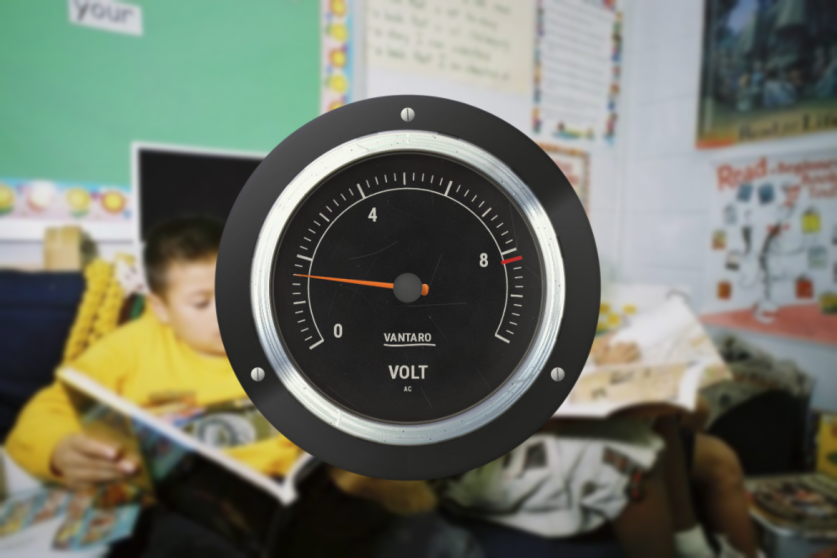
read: value=1.6 unit=V
